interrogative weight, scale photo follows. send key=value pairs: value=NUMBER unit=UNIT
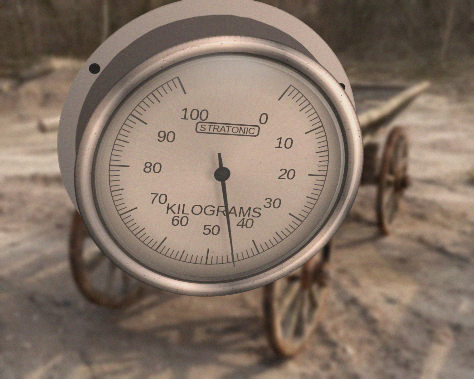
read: value=45 unit=kg
